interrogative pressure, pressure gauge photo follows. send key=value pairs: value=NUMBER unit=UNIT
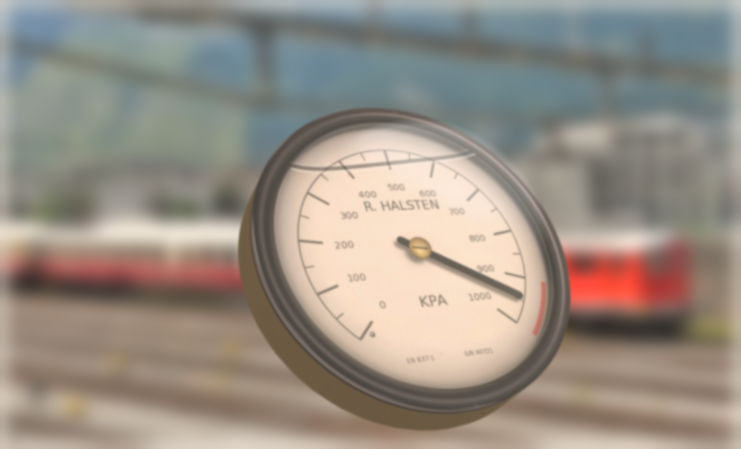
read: value=950 unit=kPa
